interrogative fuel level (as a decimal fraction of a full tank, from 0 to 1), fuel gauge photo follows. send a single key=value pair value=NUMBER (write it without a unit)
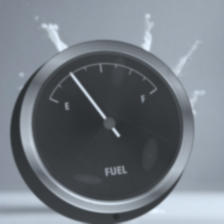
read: value=0.25
